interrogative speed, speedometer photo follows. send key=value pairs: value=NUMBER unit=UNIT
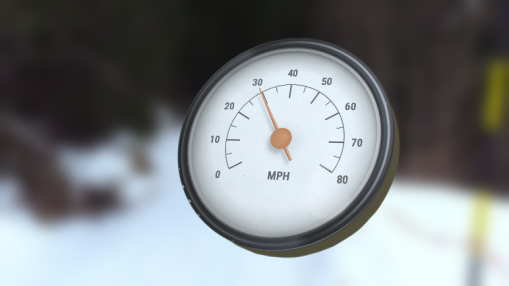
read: value=30 unit=mph
